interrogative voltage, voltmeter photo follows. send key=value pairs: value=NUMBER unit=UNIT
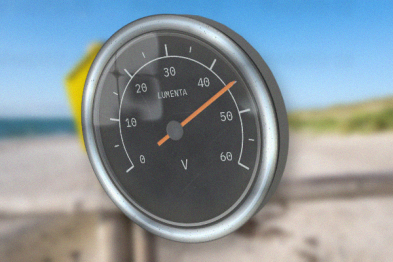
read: value=45 unit=V
